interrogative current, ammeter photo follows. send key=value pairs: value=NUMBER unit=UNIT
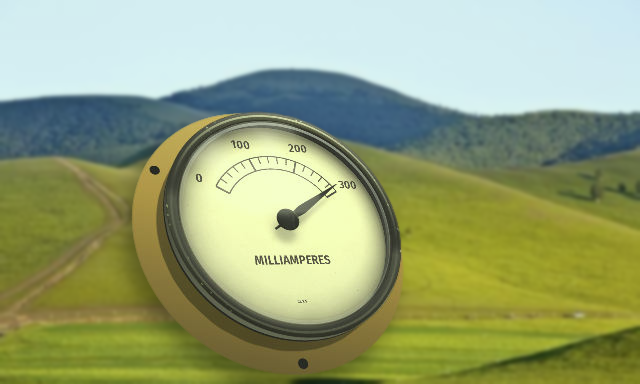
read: value=290 unit=mA
